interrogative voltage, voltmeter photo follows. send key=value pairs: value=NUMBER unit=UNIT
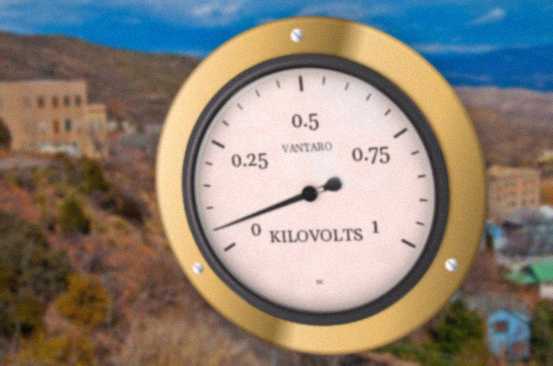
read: value=0.05 unit=kV
